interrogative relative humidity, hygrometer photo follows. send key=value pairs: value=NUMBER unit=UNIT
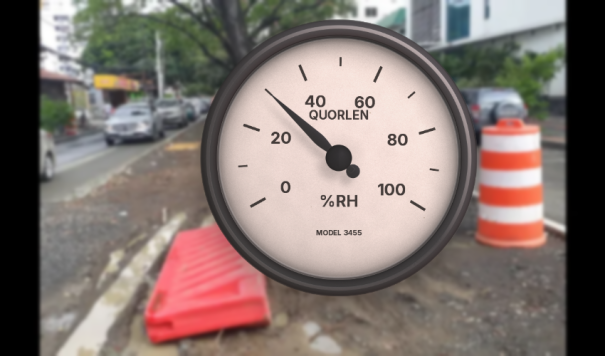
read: value=30 unit=%
